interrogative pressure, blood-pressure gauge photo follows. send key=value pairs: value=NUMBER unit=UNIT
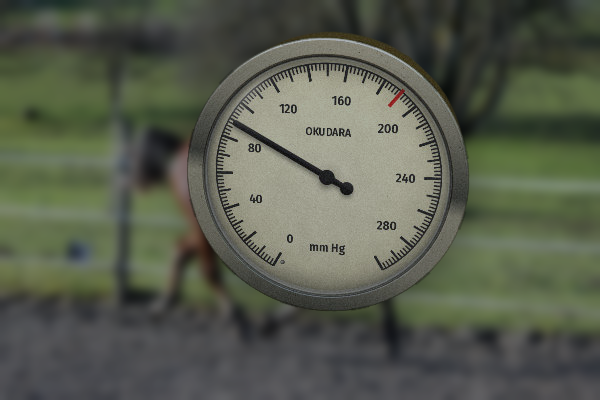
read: value=90 unit=mmHg
